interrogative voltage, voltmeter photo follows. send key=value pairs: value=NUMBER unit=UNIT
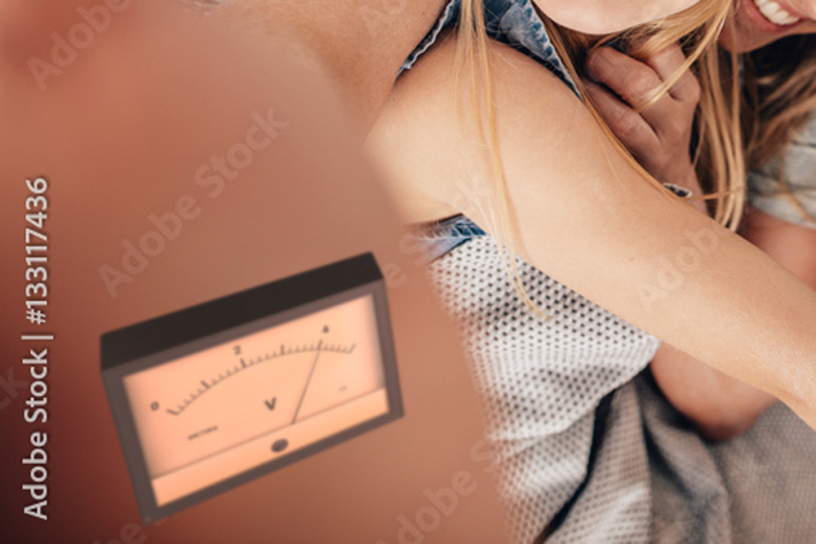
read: value=4 unit=V
